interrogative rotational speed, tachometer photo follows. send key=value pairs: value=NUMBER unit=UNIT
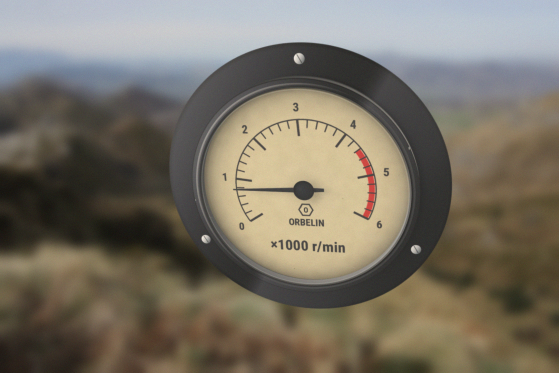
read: value=800 unit=rpm
